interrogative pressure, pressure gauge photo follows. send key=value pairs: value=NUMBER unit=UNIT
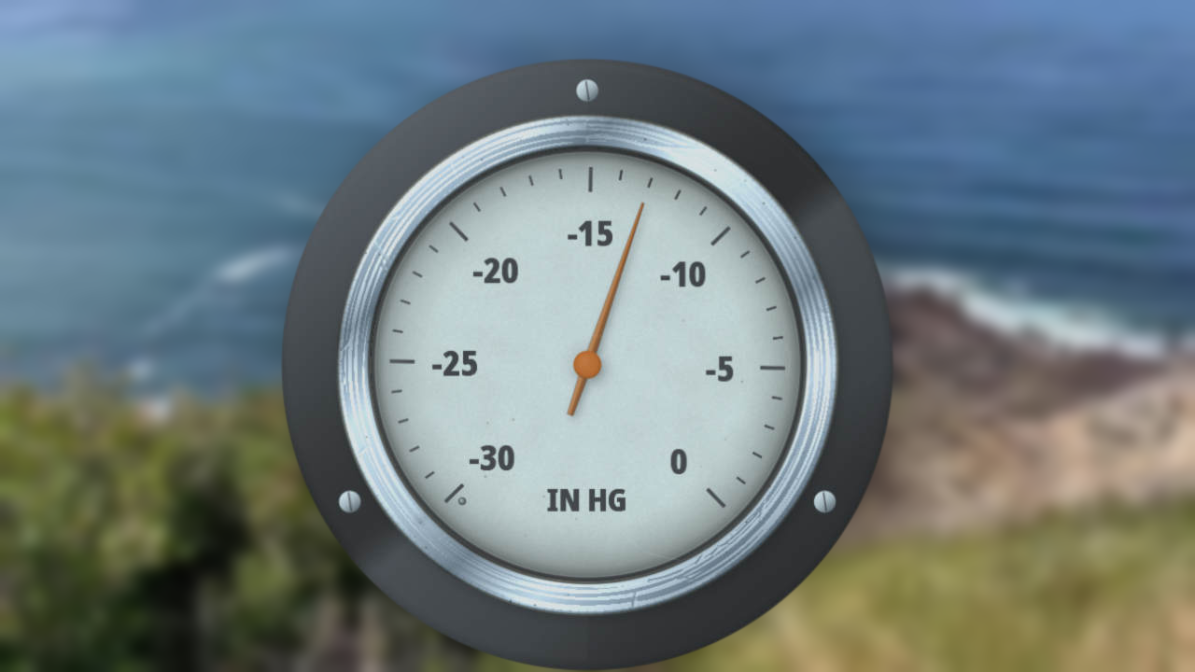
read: value=-13 unit=inHg
